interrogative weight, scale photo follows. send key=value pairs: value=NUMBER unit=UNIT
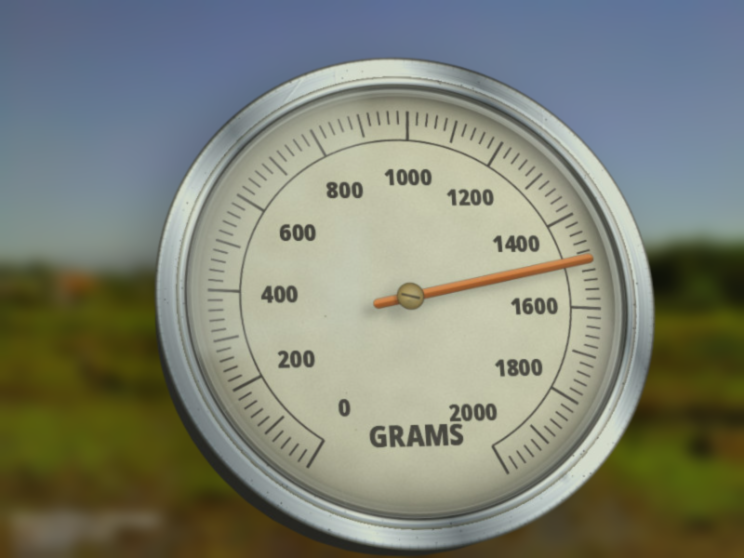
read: value=1500 unit=g
